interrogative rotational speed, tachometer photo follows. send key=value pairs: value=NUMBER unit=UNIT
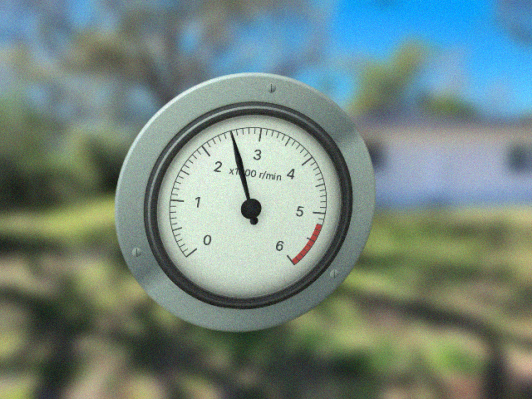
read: value=2500 unit=rpm
